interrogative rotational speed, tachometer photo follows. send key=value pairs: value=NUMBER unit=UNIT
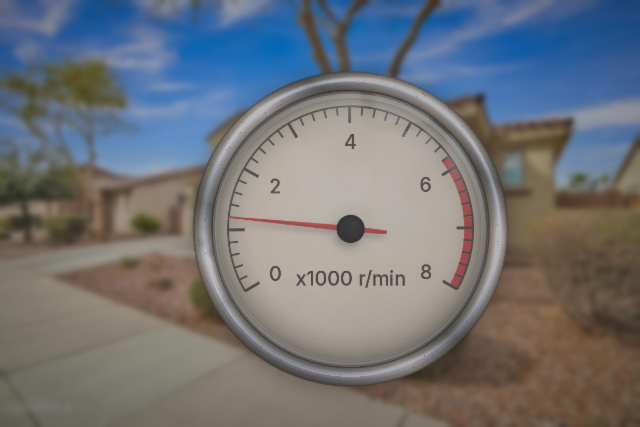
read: value=1200 unit=rpm
